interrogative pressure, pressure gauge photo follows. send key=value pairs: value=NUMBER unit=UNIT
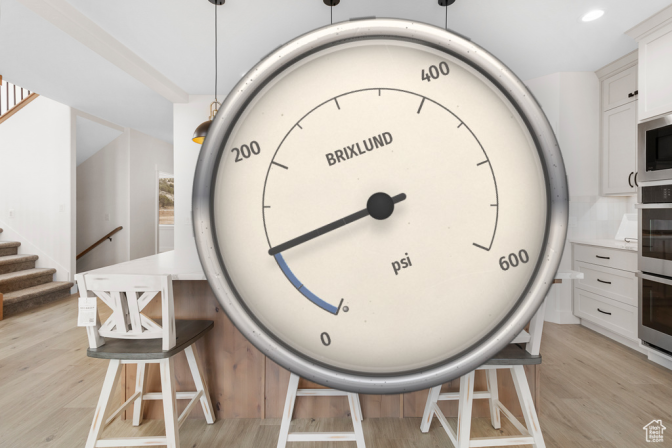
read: value=100 unit=psi
